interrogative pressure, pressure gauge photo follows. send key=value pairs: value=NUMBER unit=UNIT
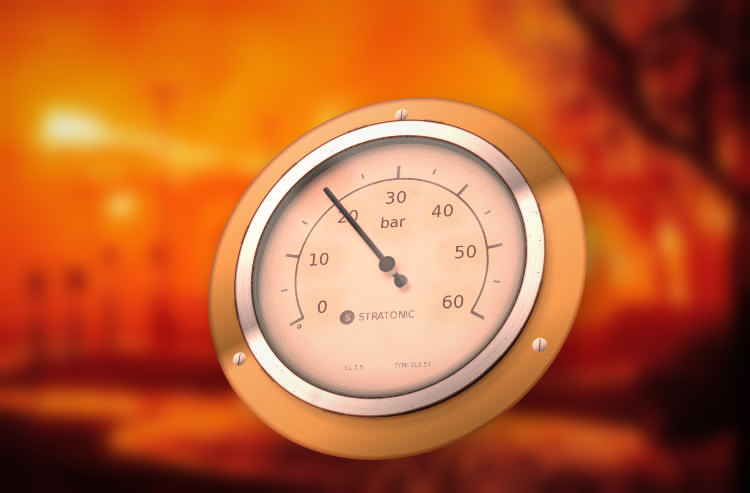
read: value=20 unit=bar
